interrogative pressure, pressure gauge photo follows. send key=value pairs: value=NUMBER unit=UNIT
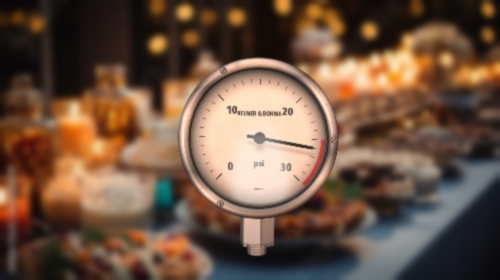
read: value=26 unit=psi
